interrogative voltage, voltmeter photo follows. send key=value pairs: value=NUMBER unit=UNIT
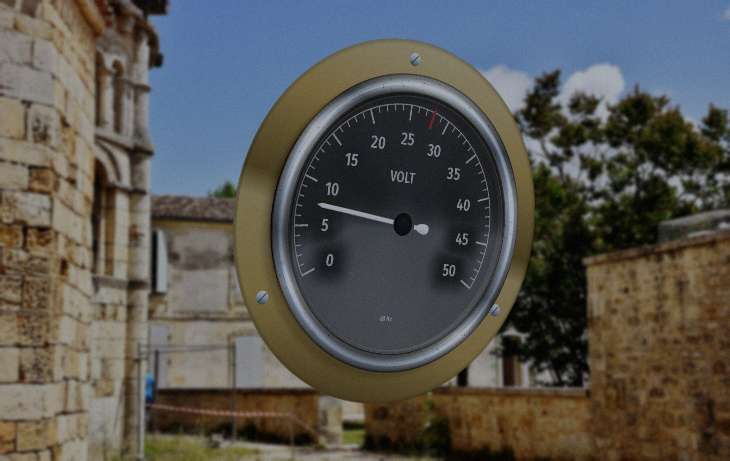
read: value=7.5 unit=V
